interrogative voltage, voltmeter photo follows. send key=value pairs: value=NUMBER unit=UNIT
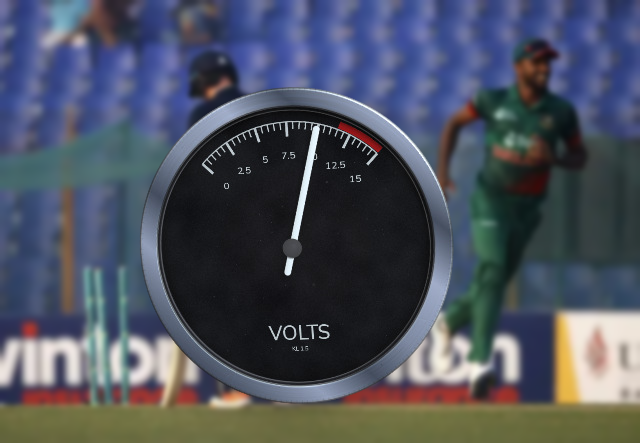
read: value=10 unit=V
